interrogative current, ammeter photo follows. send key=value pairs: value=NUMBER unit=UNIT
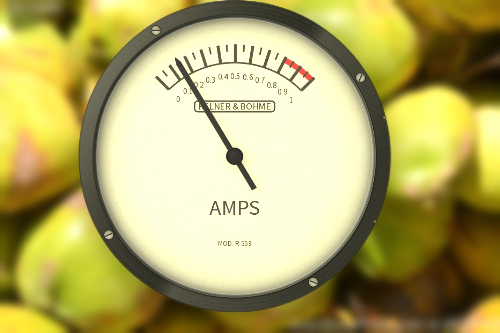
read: value=0.15 unit=A
